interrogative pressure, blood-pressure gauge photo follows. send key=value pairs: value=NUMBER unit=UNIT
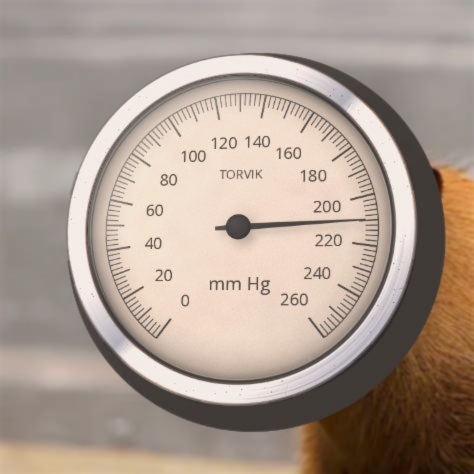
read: value=210 unit=mmHg
